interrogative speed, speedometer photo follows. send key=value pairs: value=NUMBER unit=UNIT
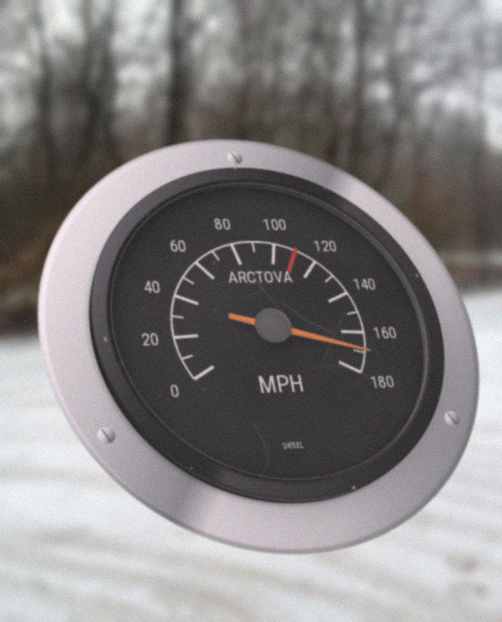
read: value=170 unit=mph
